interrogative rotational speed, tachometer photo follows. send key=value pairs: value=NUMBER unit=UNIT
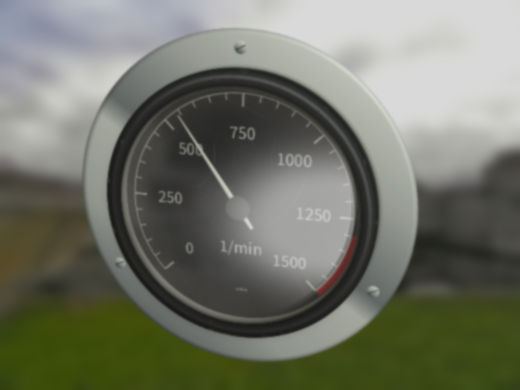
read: value=550 unit=rpm
